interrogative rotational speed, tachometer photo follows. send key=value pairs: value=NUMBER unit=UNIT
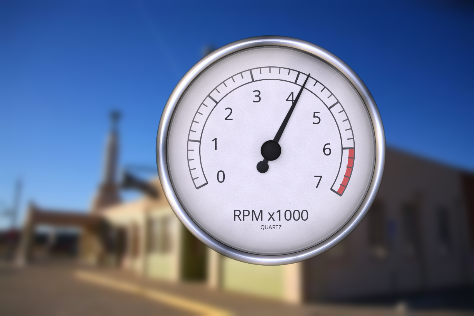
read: value=4200 unit=rpm
